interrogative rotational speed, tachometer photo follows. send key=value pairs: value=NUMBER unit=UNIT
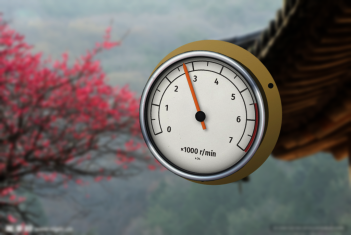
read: value=2750 unit=rpm
